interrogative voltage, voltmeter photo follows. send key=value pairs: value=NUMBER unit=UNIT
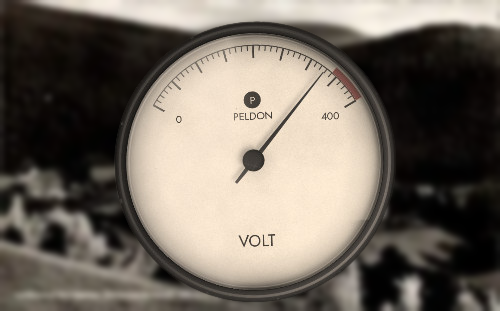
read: value=330 unit=V
